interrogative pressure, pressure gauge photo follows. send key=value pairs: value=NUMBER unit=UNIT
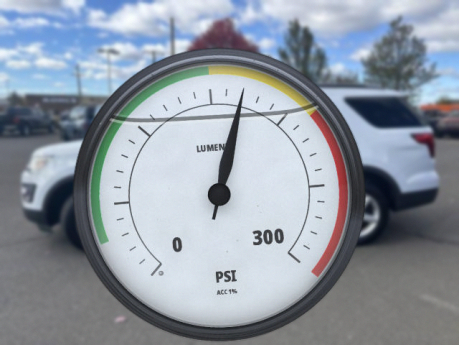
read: value=170 unit=psi
